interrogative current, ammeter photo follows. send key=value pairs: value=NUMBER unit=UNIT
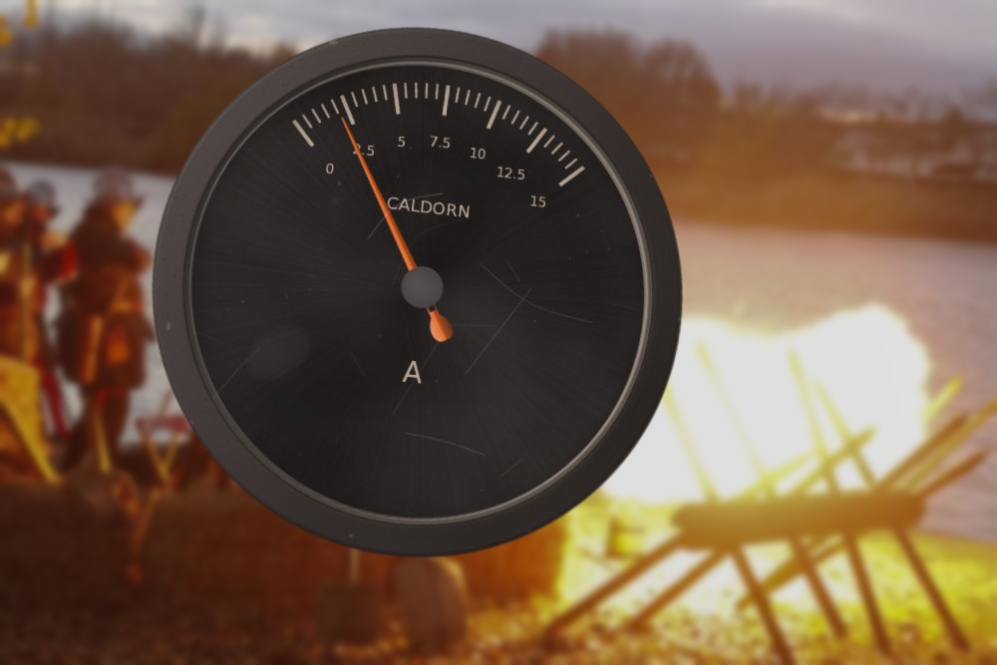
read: value=2 unit=A
